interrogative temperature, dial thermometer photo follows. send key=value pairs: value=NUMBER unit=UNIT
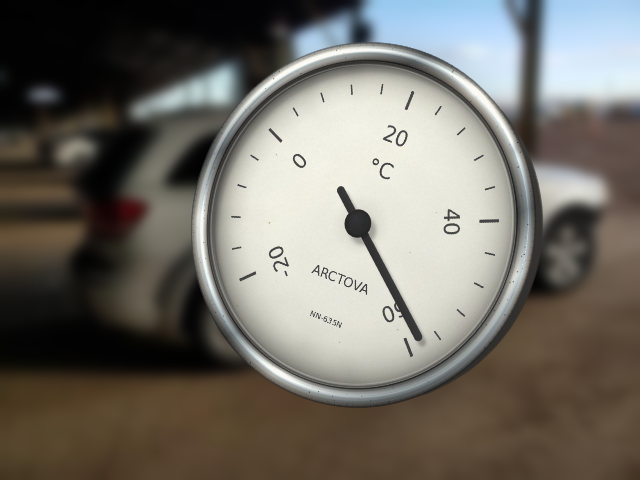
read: value=58 unit=°C
